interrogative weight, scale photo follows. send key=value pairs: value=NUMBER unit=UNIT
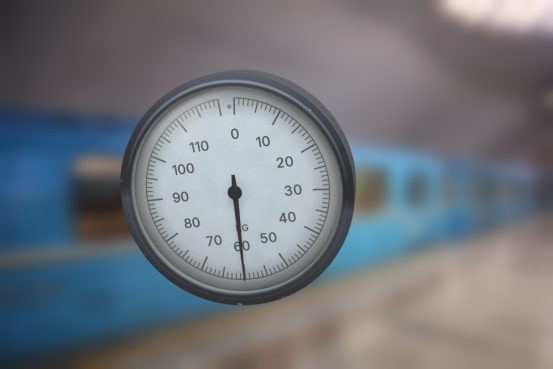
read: value=60 unit=kg
